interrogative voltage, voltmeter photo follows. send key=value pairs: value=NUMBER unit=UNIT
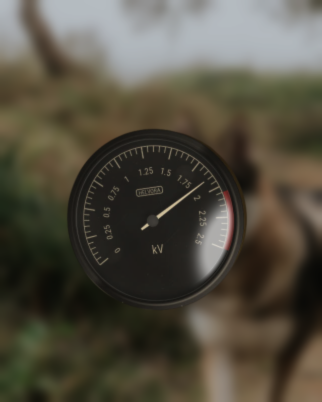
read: value=1.9 unit=kV
